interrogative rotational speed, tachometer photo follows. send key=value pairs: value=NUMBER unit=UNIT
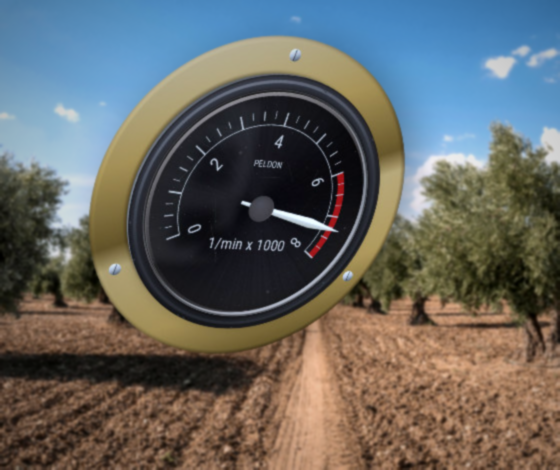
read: value=7250 unit=rpm
